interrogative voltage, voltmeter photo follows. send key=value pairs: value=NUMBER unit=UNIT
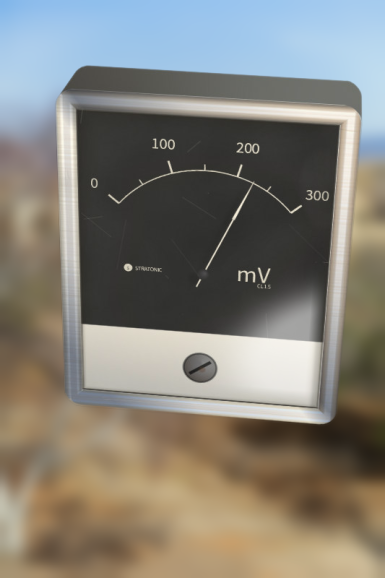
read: value=225 unit=mV
